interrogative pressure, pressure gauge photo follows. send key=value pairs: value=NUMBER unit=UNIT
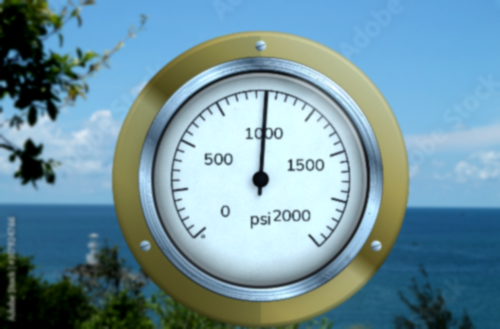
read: value=1000 unit=psi
